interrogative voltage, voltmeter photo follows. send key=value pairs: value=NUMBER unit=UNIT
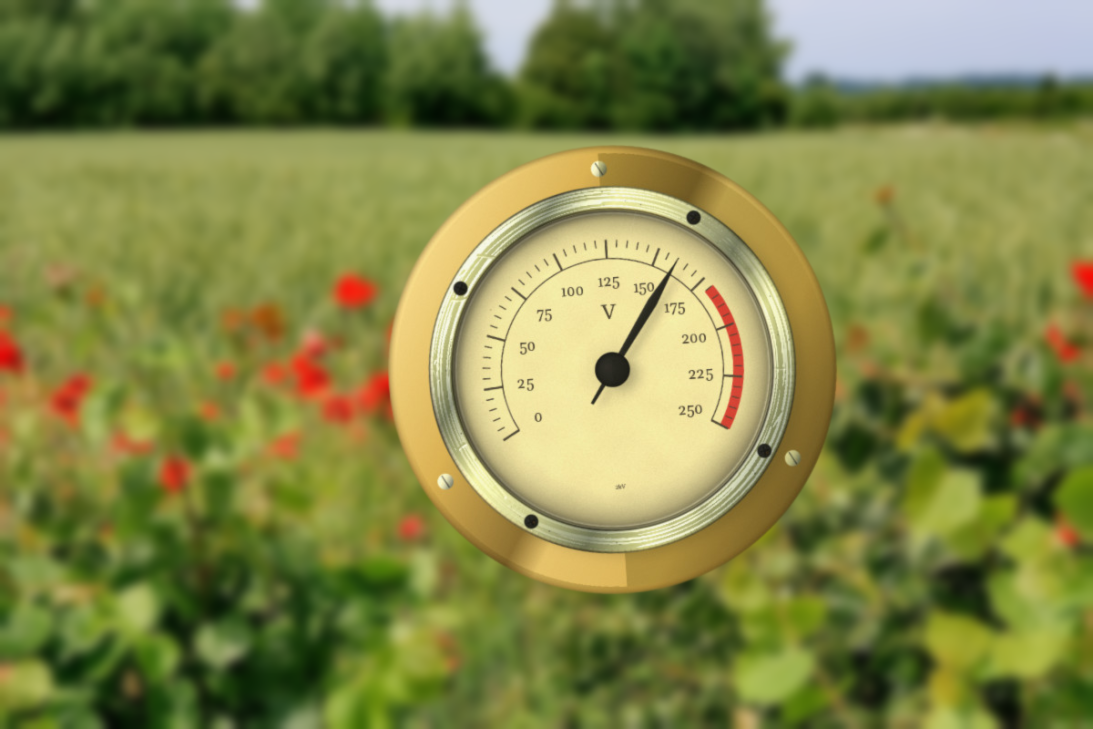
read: value=160 unit=V
